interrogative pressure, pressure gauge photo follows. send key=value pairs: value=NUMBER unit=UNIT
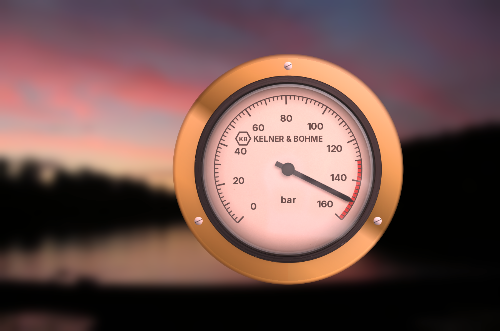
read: value=150 unit=bar
